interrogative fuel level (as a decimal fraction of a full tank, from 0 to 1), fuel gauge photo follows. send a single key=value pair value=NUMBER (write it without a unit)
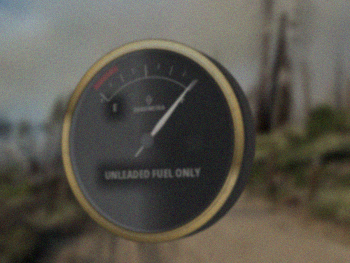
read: value=1
